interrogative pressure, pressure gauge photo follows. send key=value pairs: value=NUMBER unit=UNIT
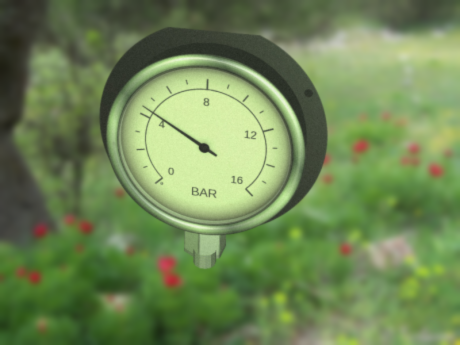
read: value=4.5 unit=bar
